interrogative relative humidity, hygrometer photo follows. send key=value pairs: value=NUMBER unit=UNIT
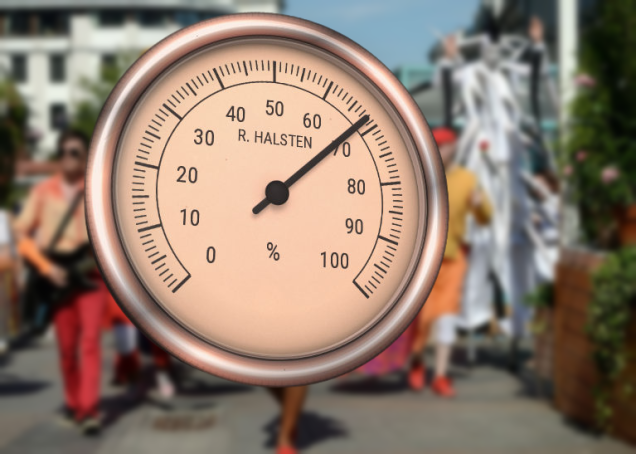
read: value=68 unit=%
